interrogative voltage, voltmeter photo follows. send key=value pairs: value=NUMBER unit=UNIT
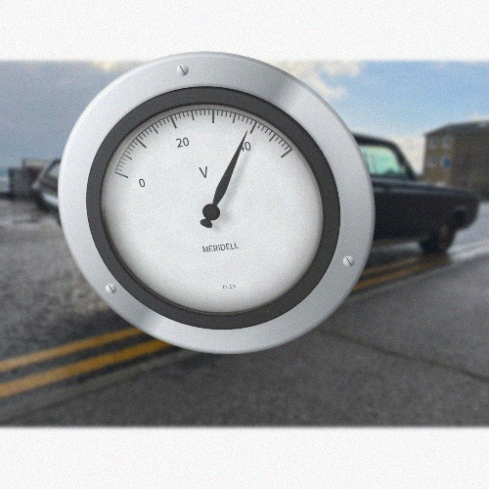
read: value=39 unit=V
